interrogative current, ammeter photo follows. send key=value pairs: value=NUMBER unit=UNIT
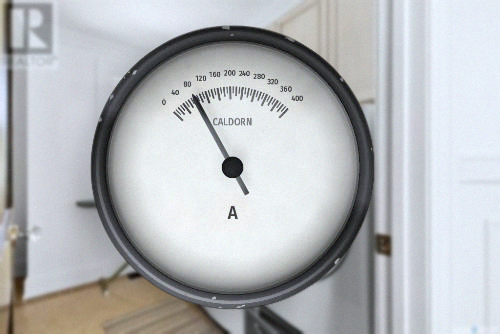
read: value=80 unit=A
